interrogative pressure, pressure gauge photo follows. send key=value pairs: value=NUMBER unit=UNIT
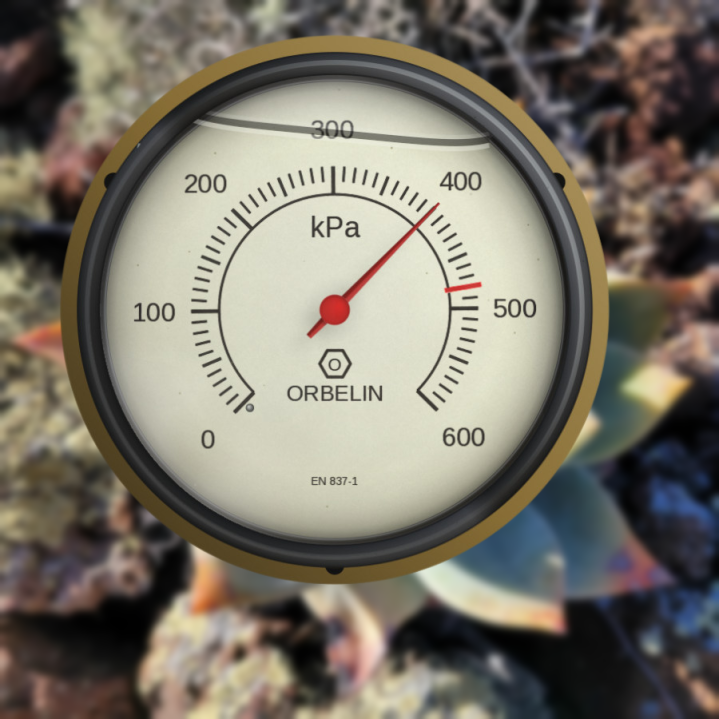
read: value=400 unit=kPa
